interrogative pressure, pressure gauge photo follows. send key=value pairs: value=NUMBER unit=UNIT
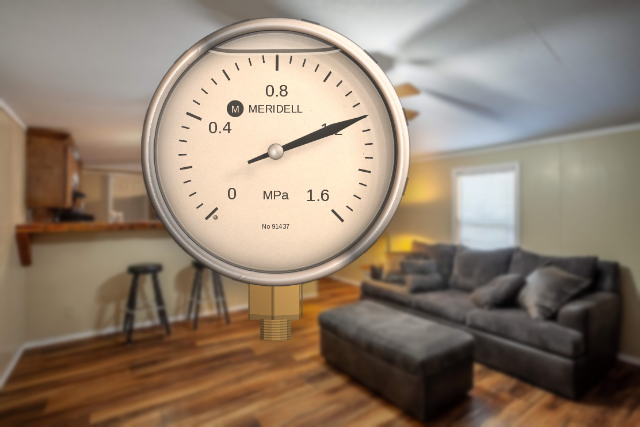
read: value=1.2 unit=MPa
